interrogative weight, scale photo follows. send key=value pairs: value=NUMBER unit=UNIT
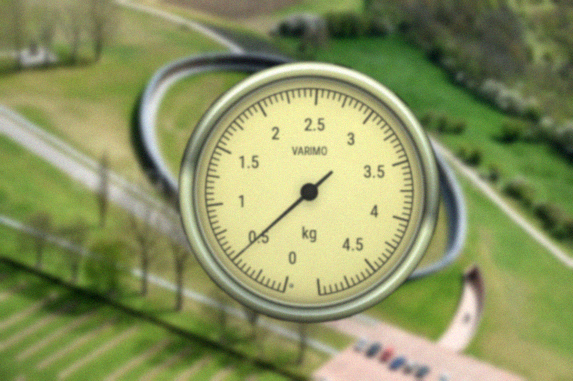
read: value=0.5 unit=kg
